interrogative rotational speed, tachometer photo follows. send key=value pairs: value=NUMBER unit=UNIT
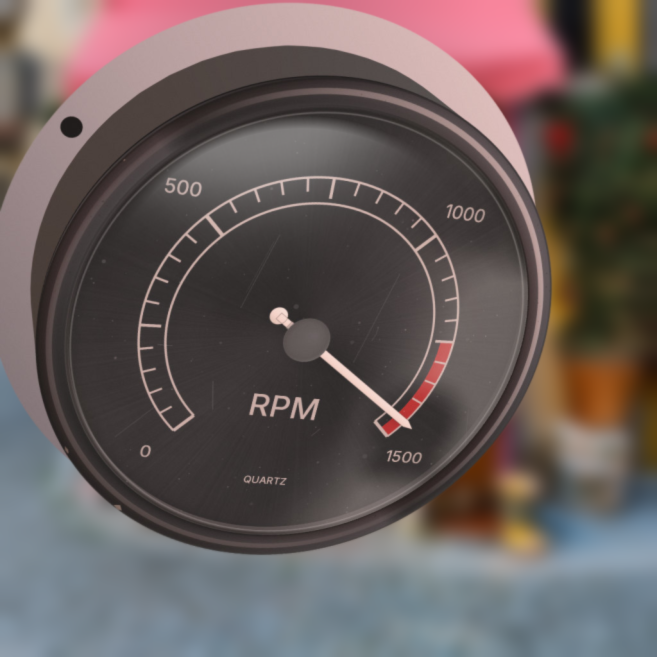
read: value=1450 unit=rpm
